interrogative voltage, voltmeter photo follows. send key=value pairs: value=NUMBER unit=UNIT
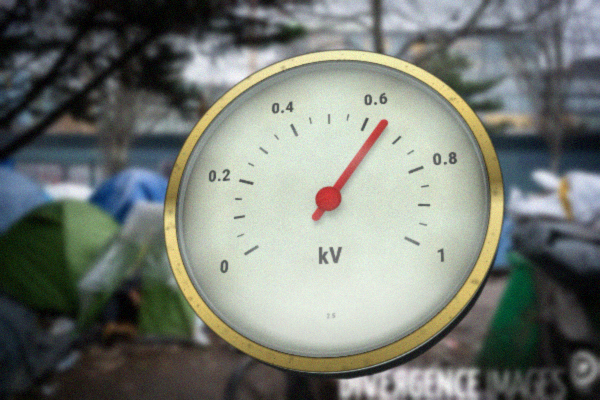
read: value=0.65 unit=kV
